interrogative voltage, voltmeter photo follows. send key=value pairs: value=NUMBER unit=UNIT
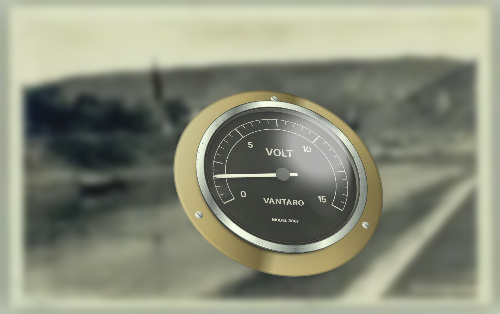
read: value=1.5 unit=V
